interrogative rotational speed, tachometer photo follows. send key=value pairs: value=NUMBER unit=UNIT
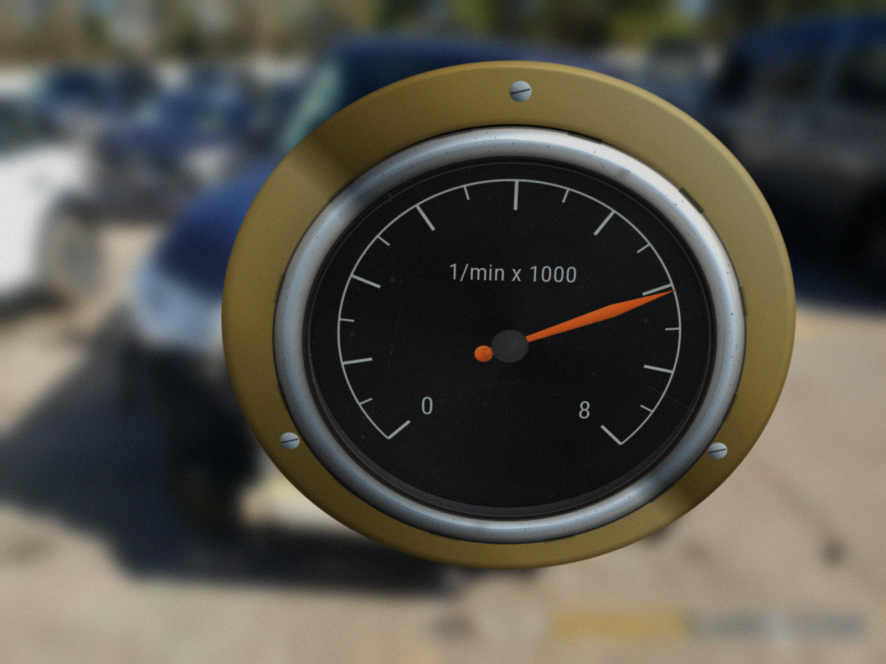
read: value=6000 unit=rpm
